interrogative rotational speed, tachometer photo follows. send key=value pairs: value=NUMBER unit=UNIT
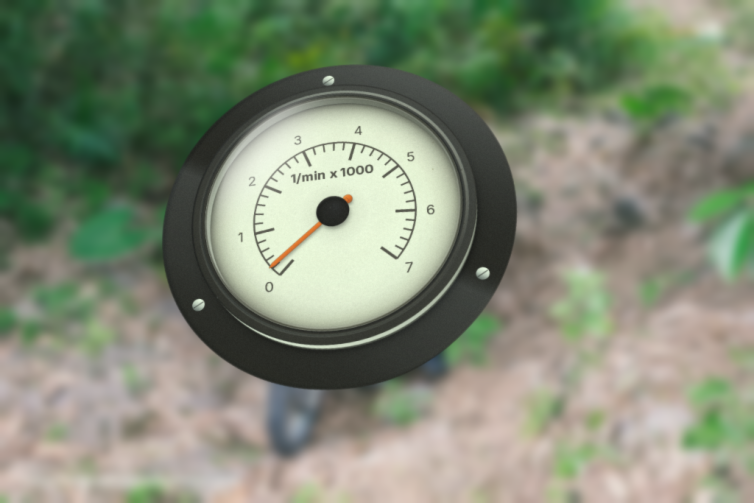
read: value=200 unit=rpm
